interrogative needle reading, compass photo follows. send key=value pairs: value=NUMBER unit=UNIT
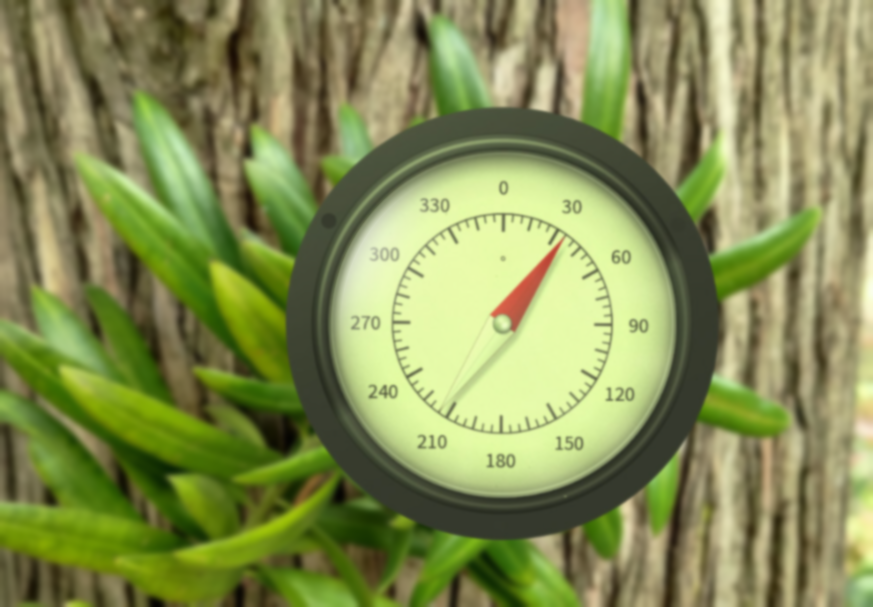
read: value=35 unit=°
